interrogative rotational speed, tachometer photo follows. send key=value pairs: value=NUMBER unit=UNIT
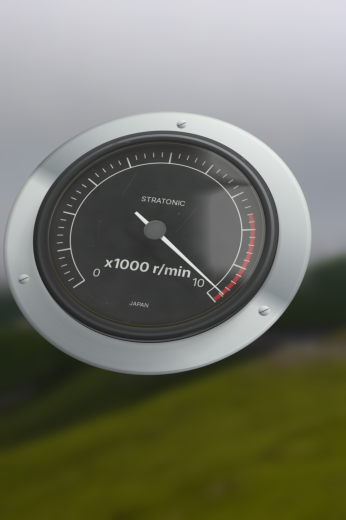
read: value=9800 unit=rpm
